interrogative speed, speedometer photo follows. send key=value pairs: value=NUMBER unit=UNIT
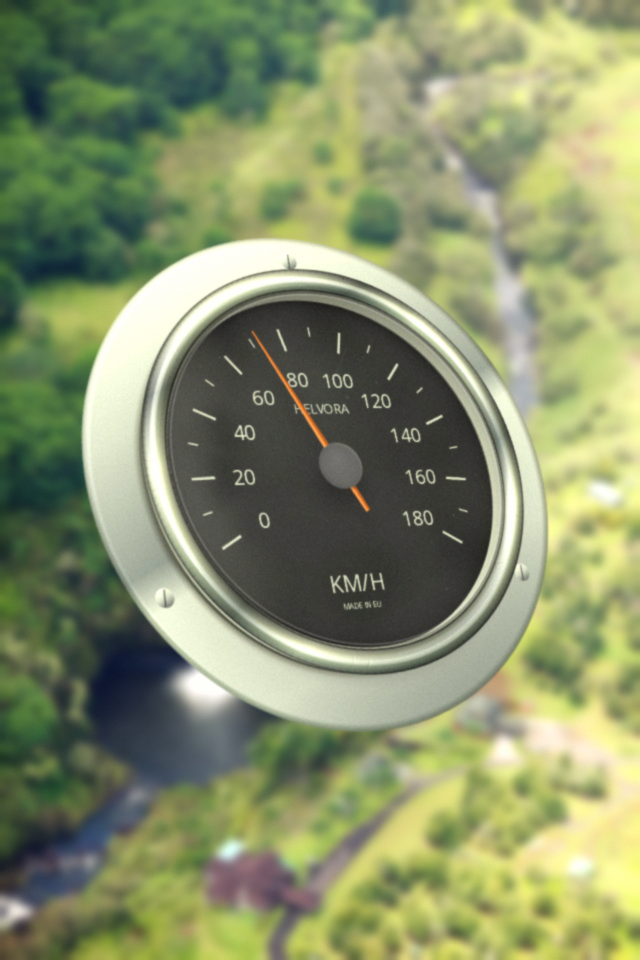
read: value=70 unit=km/h
